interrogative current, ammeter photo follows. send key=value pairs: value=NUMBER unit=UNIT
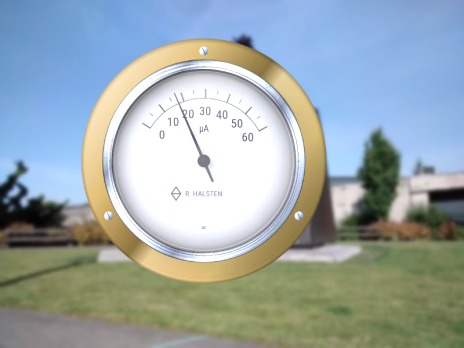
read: value=17.5 unit=µA
